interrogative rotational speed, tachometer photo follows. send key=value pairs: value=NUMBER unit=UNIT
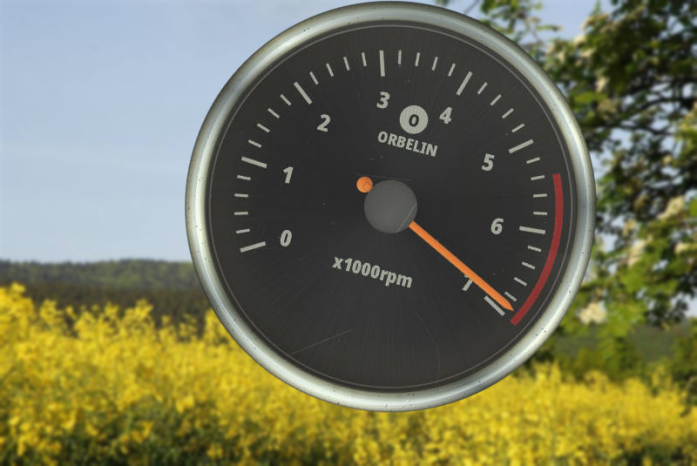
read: value=6900 unit=rpm
